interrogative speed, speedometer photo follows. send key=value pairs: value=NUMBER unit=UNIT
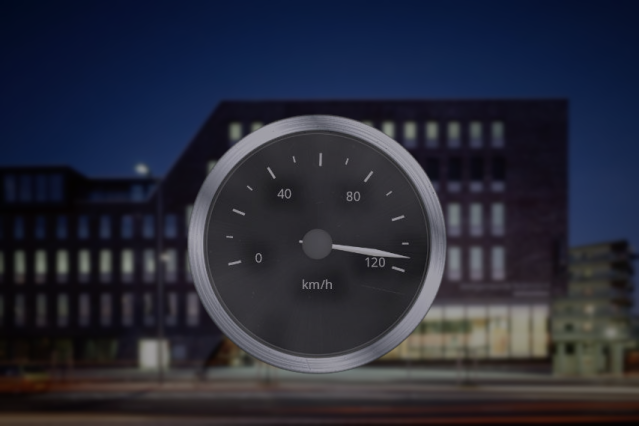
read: value=115 unit=km/h
